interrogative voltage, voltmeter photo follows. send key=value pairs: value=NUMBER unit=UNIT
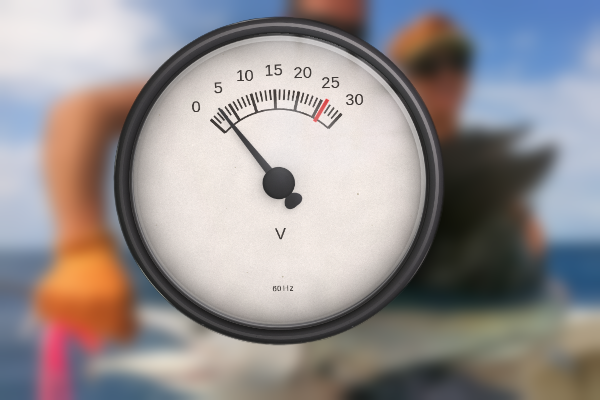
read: value=3 unit=V
